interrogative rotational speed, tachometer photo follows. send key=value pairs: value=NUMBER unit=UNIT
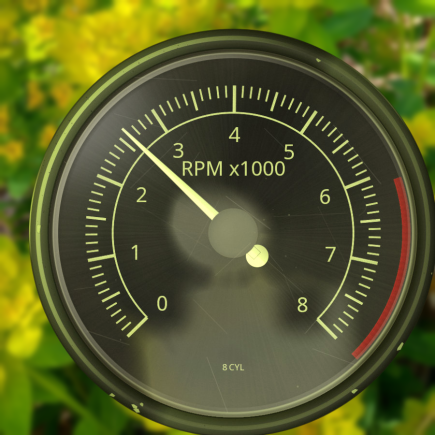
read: value=2600 unit=rpm
